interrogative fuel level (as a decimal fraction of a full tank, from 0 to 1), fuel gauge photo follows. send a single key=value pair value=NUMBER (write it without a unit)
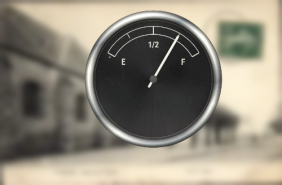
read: value=0.75
